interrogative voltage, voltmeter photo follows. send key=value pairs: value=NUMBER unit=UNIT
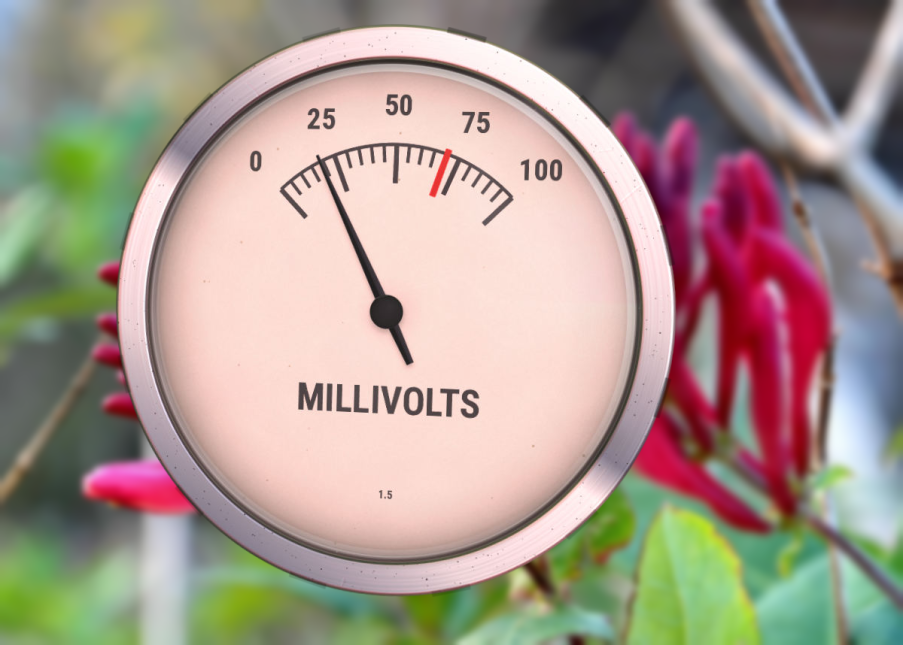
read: value=20 unit=mV
